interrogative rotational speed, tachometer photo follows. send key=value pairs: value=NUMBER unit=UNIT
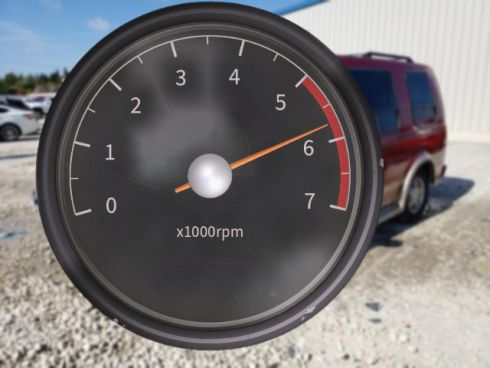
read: value=5750 unit=rpm
